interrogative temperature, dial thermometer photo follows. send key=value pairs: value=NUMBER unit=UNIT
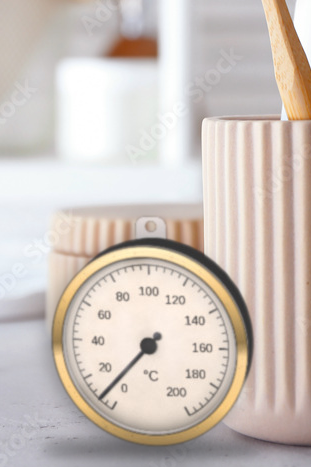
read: value=8 unit=°C
